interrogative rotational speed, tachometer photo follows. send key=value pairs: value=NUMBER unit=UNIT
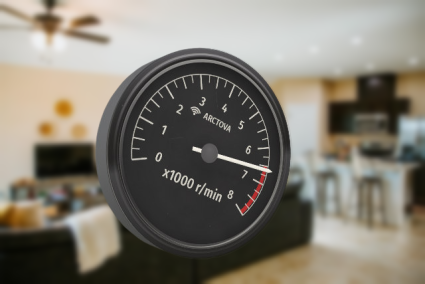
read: value=6625 unit=rpm
